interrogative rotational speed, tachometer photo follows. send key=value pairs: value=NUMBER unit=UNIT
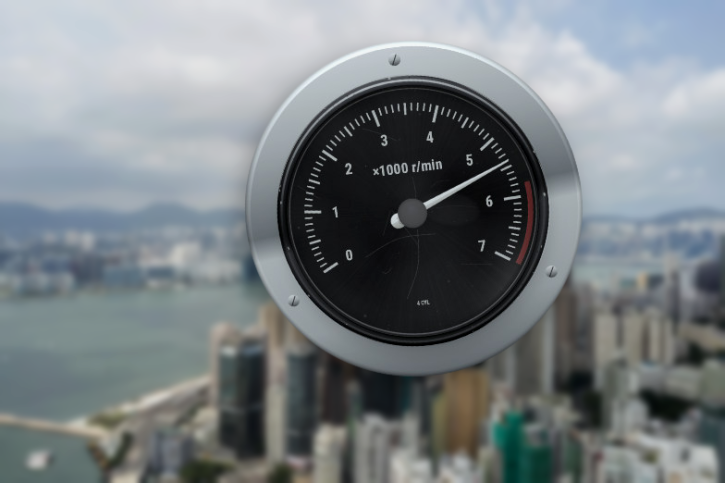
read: value=5400 unit=rpm
